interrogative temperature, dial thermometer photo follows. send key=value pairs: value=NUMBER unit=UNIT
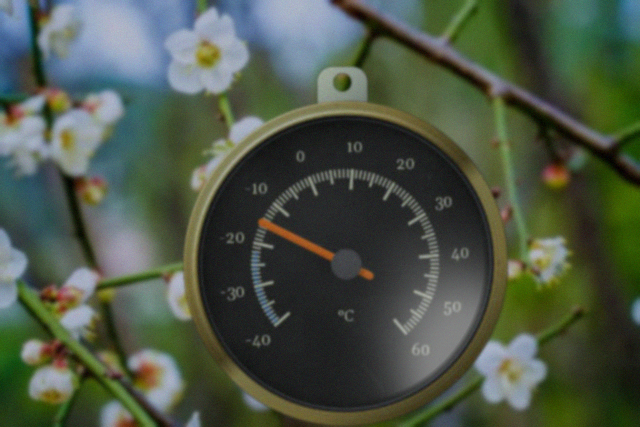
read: value=-15 unit=°C
